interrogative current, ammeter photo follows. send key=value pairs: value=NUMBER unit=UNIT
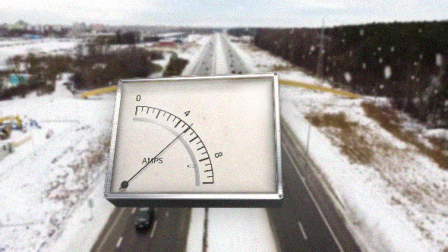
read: value=5 unit=A
